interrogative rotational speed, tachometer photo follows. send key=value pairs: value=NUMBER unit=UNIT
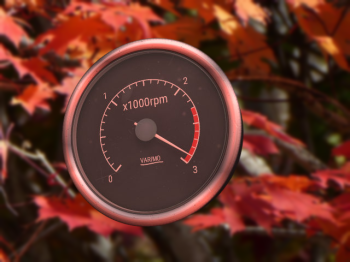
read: value=2900 unit=rpm
